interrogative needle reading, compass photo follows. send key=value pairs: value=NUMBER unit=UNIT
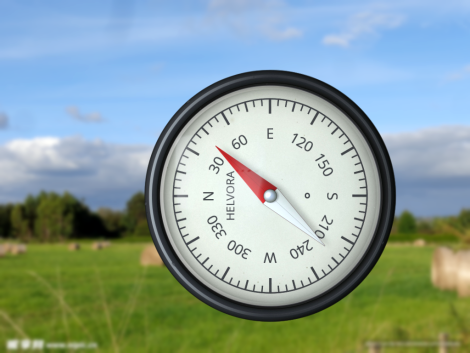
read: value=42.5 unit=°
